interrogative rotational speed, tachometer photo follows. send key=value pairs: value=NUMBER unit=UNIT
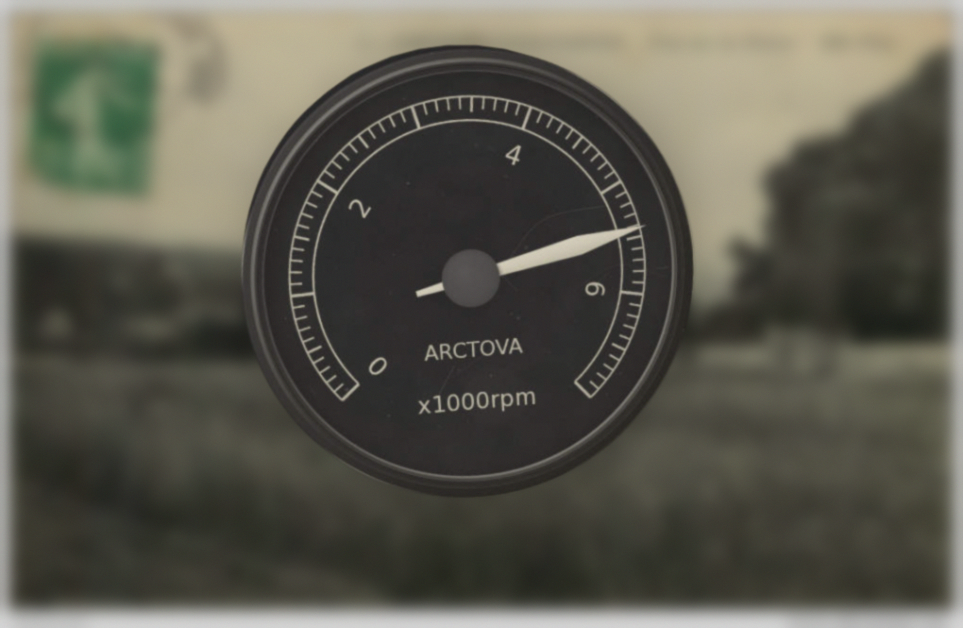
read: value=5400 unit=rpm
